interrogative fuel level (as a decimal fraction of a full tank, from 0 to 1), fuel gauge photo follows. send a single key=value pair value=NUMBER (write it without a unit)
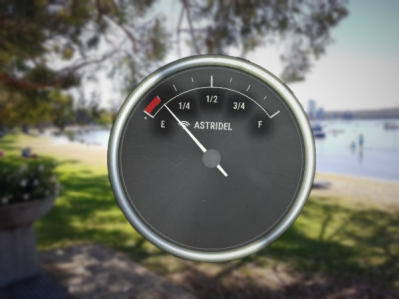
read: value=0.125
